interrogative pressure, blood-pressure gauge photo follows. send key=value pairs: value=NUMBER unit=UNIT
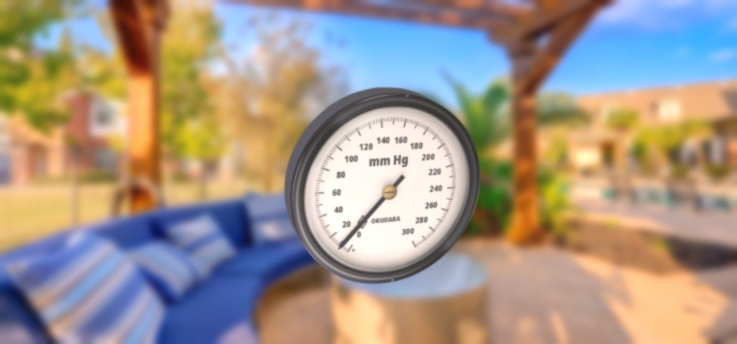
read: value=10 unit=mmHg
